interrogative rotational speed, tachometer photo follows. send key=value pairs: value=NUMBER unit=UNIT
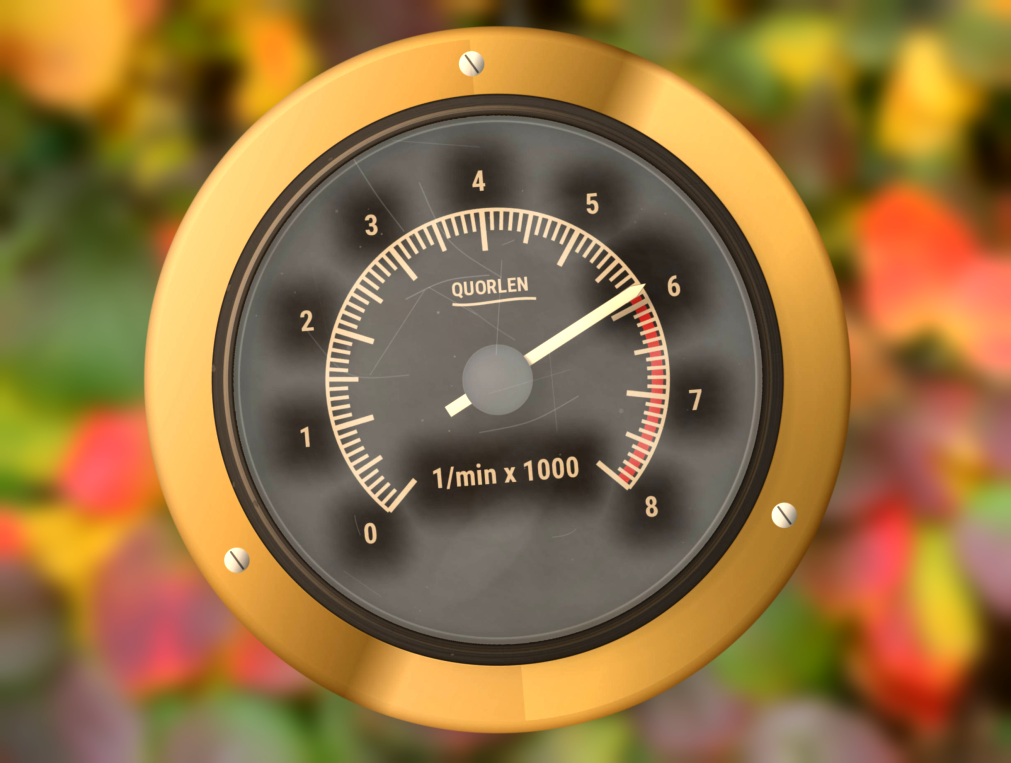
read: value=5850 unit=rpm
